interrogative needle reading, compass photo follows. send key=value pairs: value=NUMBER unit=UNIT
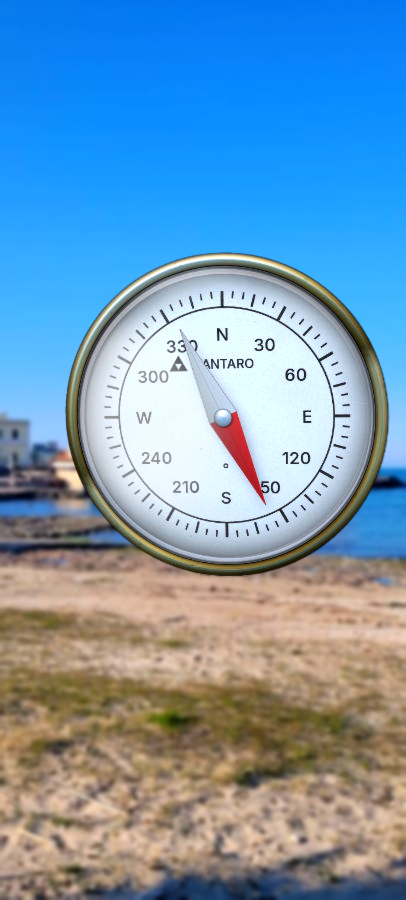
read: value=155 unit=°
